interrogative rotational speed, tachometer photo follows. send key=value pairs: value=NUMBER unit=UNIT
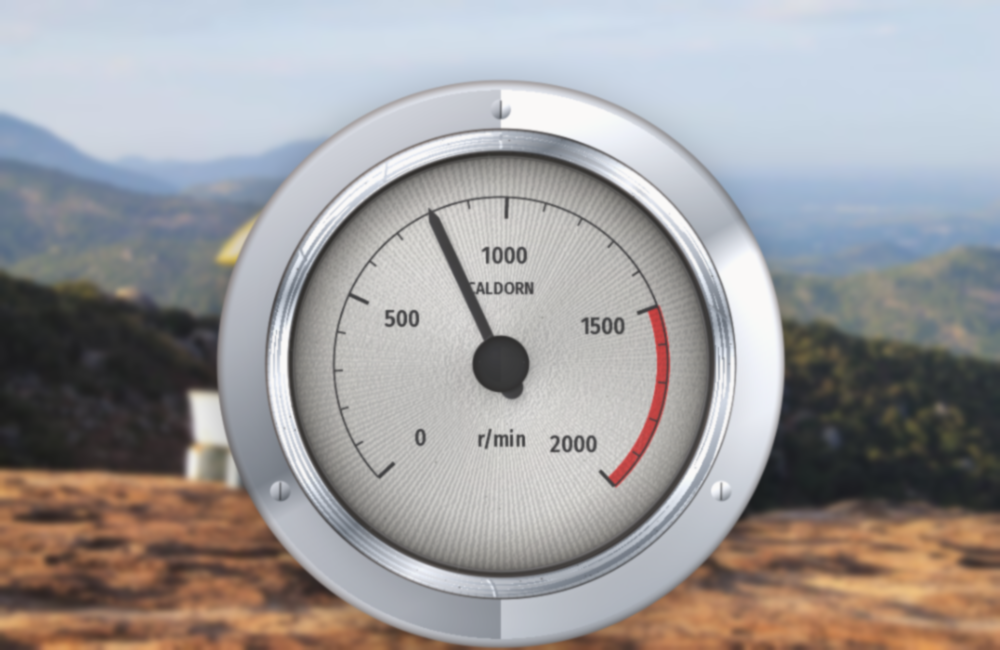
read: value=800 unit=rpm
